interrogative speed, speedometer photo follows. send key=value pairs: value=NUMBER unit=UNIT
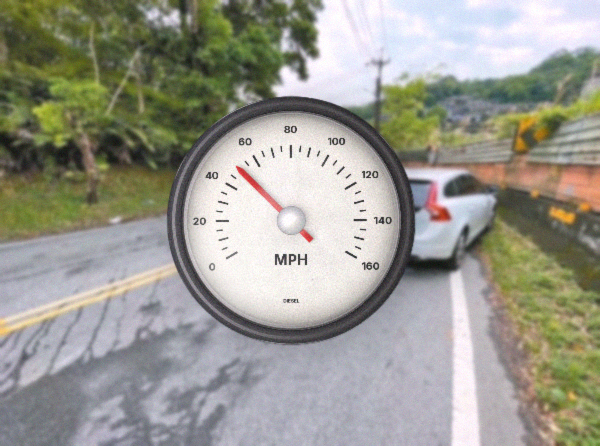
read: value=50 unit=mph
